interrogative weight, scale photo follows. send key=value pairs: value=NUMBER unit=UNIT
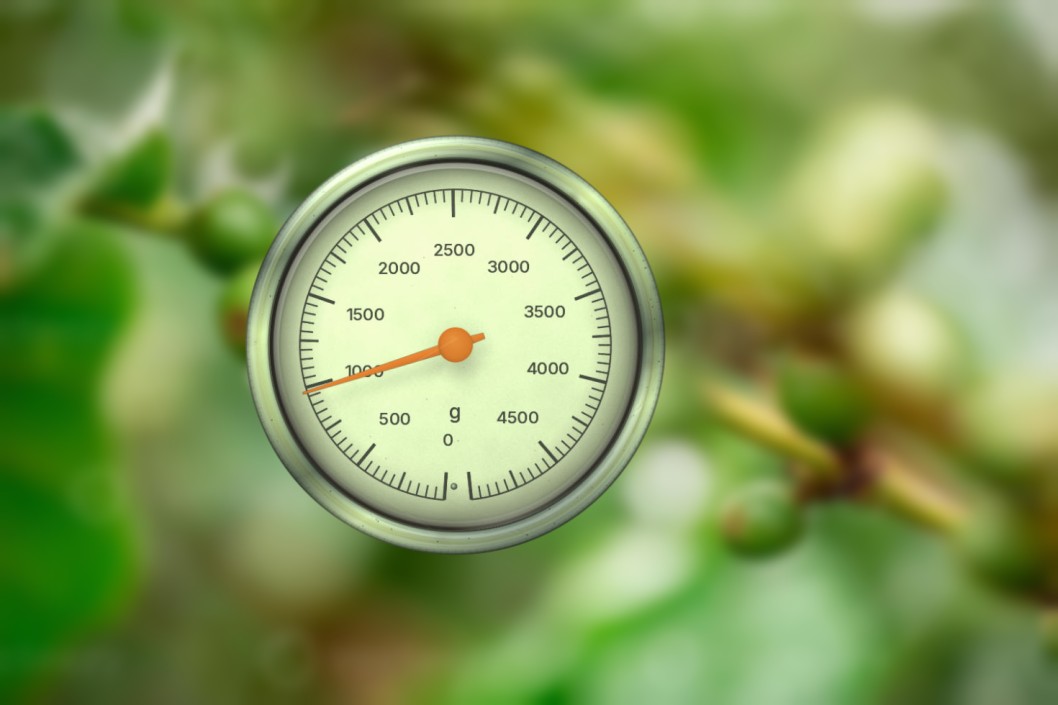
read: value=975 unit=g
